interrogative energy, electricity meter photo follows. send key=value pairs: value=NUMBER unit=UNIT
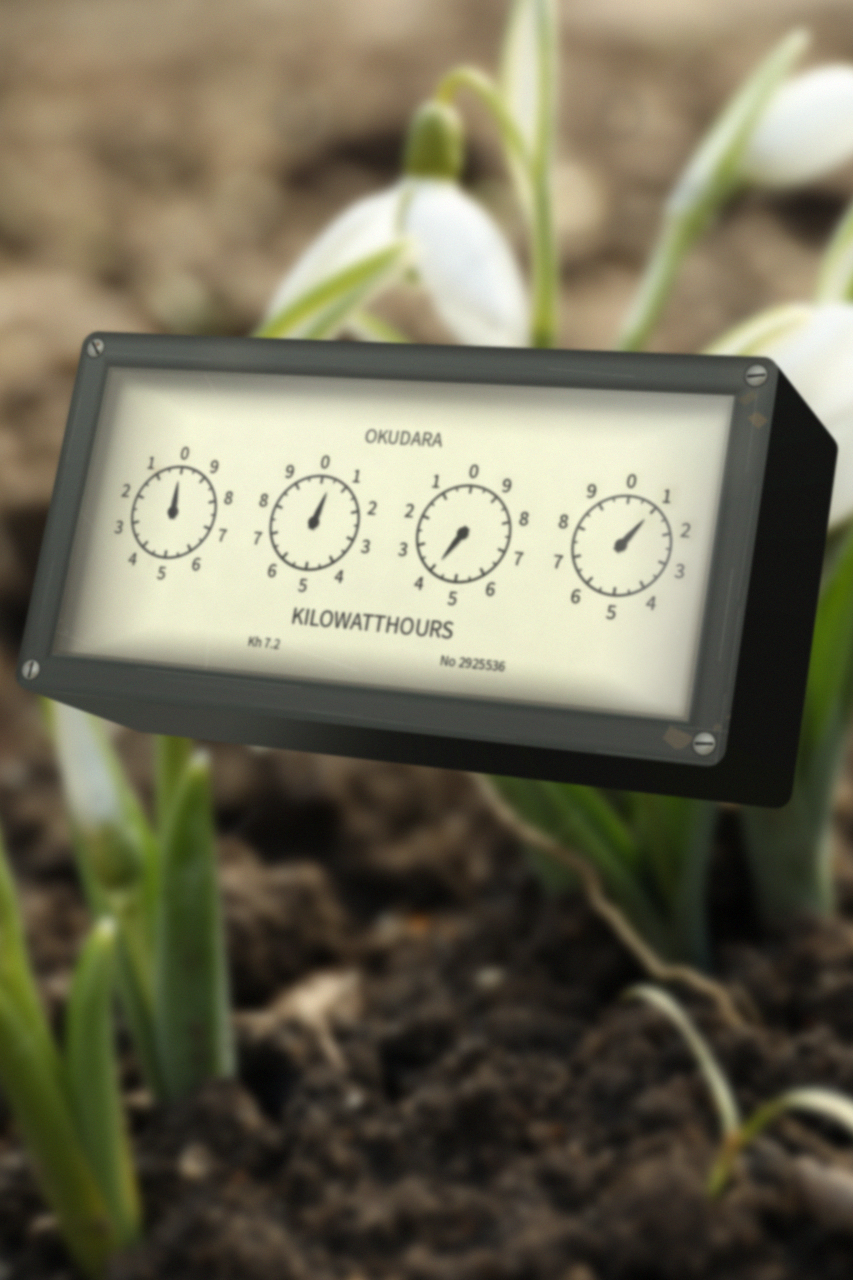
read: value=41 unit=kWh
